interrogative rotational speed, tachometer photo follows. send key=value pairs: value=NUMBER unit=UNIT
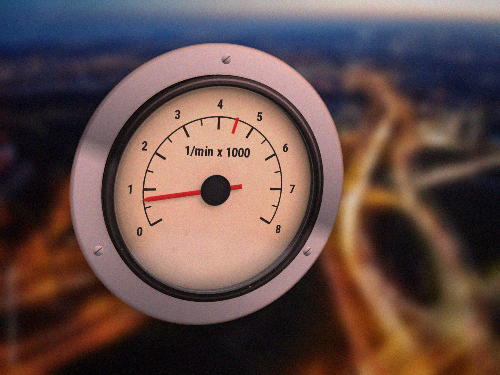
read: value=750 unit=rpm
